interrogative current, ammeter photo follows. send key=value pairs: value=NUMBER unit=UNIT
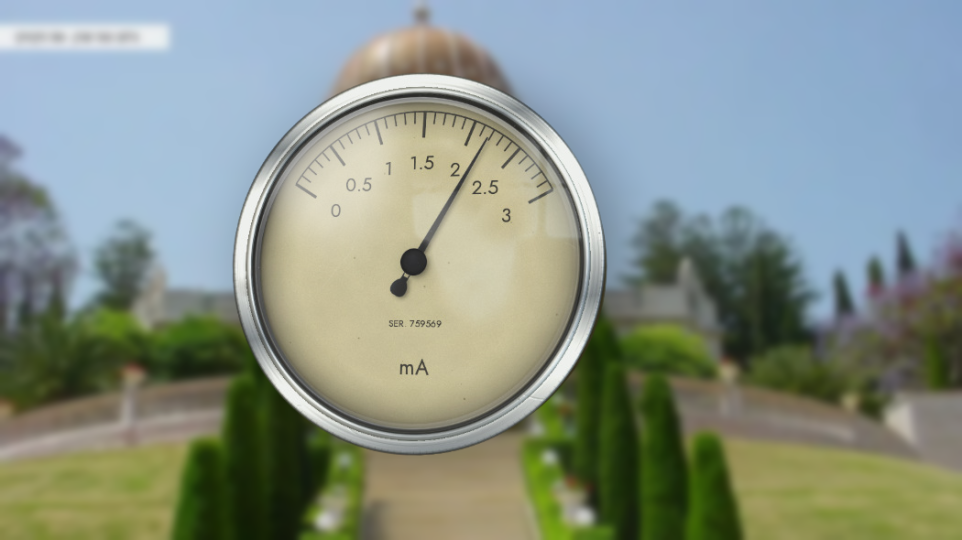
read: value=2.2 unit=mA
